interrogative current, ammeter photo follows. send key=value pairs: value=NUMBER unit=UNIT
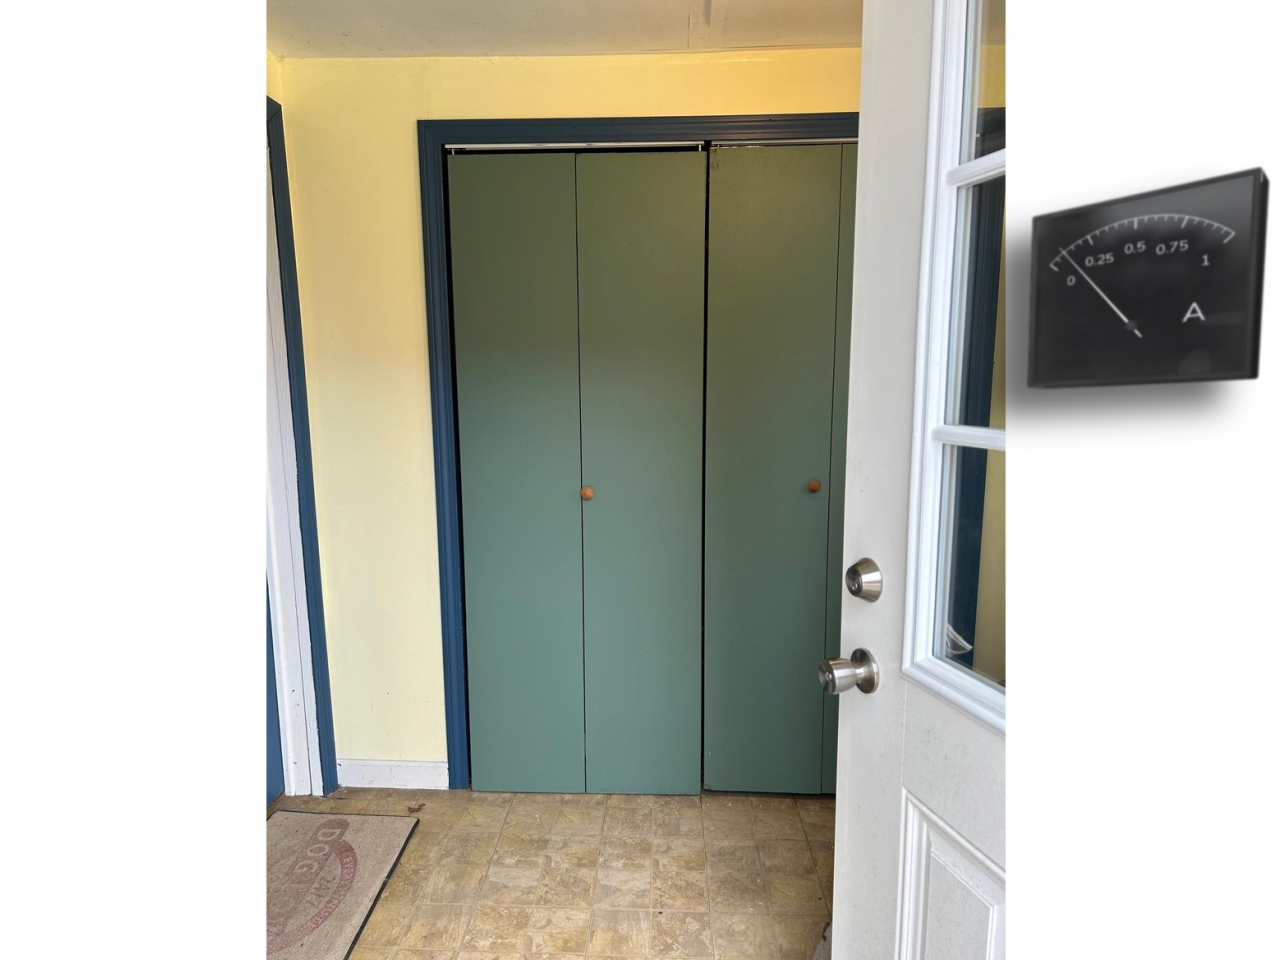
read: value=0.1 unit=A
